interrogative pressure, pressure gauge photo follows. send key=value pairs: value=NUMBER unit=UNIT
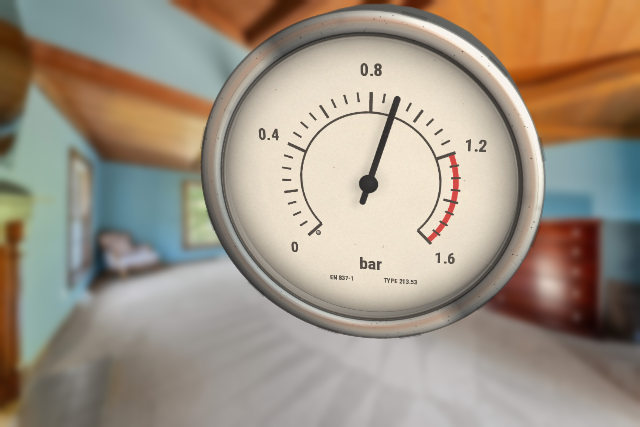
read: value=0.9 unit=bar
